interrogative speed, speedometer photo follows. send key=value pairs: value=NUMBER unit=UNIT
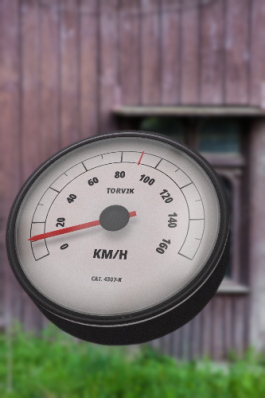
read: value=10 unit=km/h
